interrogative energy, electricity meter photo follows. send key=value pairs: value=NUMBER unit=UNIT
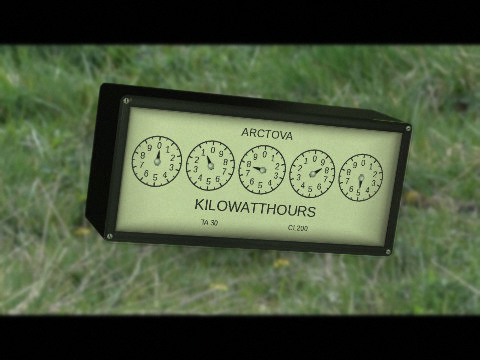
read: value=785 unit=kWh
